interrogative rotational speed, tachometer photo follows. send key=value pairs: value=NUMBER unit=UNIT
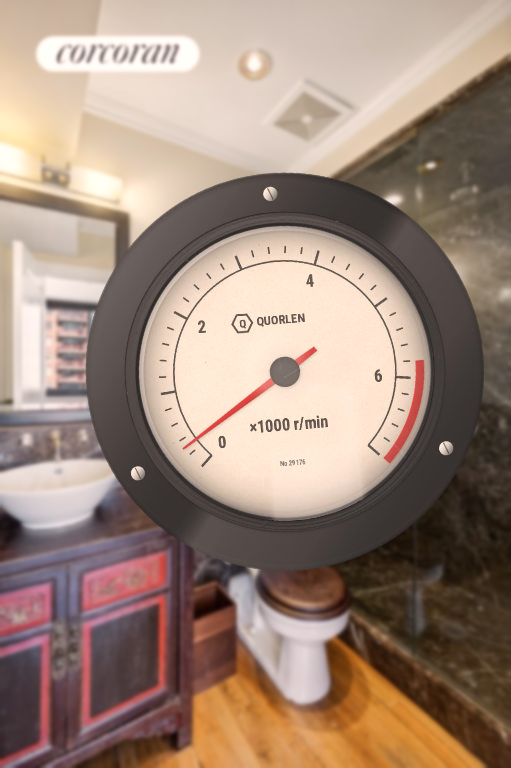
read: value=300 unit=rpm
